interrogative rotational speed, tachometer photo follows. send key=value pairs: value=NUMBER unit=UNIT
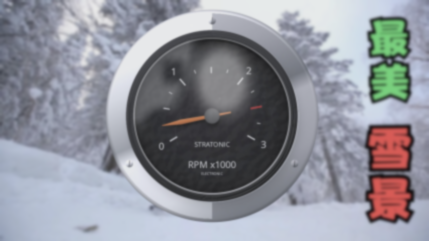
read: value=250 unit=rpm
